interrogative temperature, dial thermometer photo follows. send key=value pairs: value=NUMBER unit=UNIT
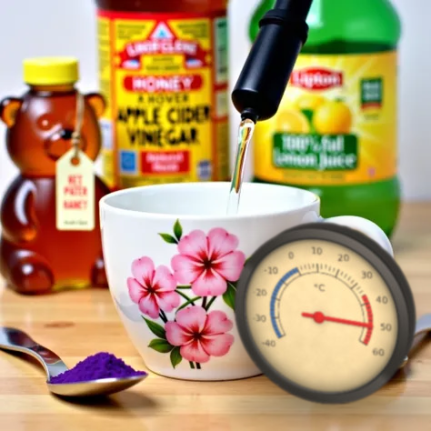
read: value=50 unit=°C
